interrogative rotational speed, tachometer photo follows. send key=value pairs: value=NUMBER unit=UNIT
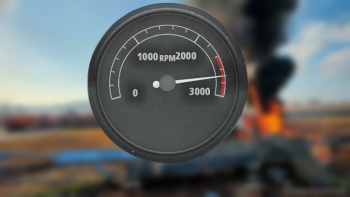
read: value=2700 unit=rpm
